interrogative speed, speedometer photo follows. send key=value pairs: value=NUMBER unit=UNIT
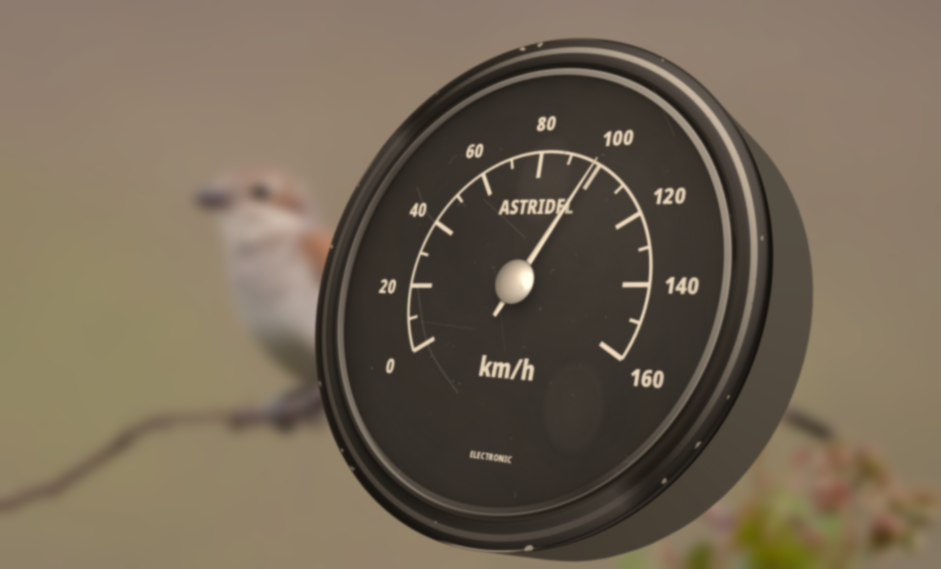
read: value=100 unit=km/h
